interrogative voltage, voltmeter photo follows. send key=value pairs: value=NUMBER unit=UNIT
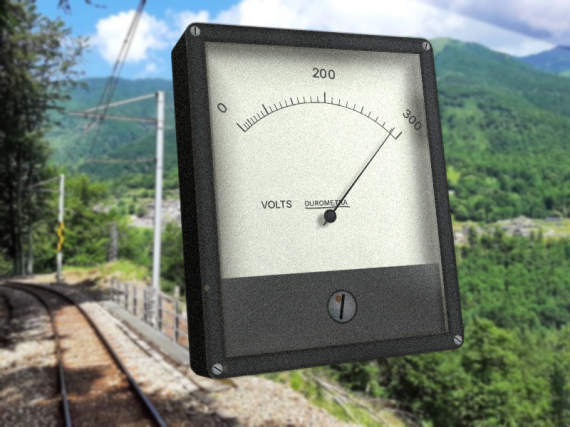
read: value=290 unit=V
